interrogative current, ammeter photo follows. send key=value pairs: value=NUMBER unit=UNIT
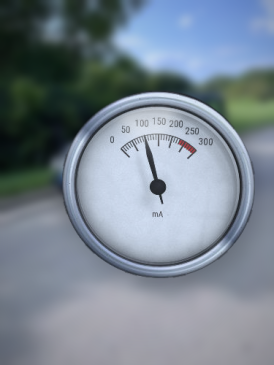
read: value=100 unit=mA
